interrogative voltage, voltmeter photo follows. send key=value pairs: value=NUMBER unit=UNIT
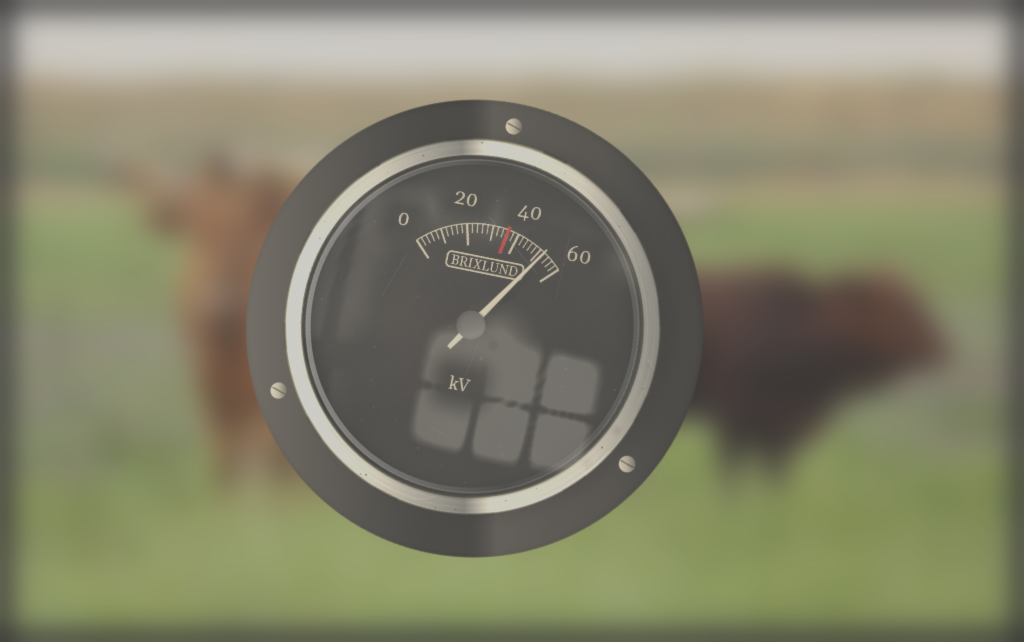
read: value=52 unit=kV
